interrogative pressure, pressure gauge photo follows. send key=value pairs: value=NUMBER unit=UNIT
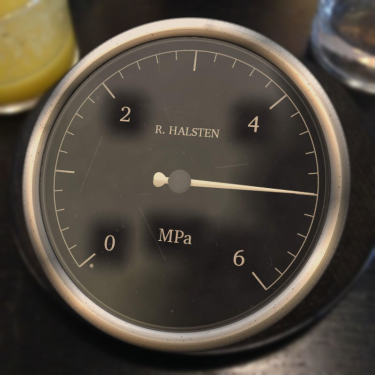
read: value=5 unit=MPa
